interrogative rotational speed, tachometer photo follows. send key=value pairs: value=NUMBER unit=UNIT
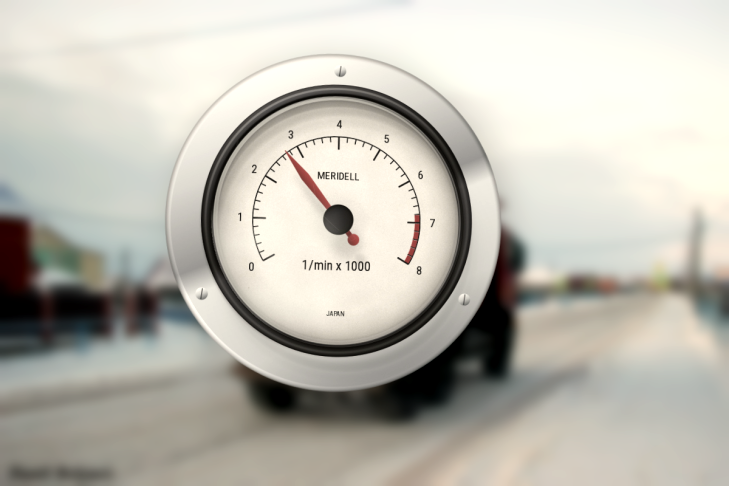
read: value=2700 unit=rpm
